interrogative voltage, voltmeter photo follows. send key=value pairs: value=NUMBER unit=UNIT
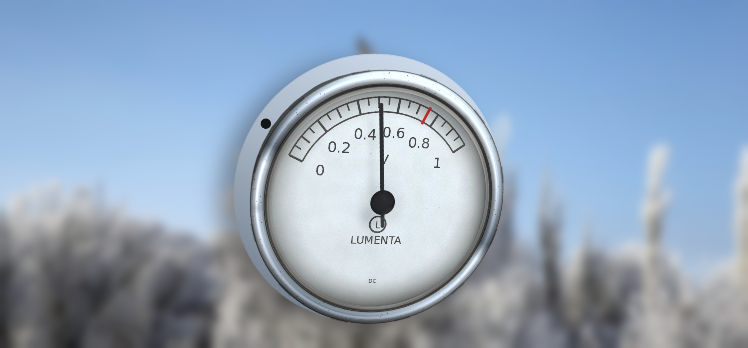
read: value=0.5 unit=V
